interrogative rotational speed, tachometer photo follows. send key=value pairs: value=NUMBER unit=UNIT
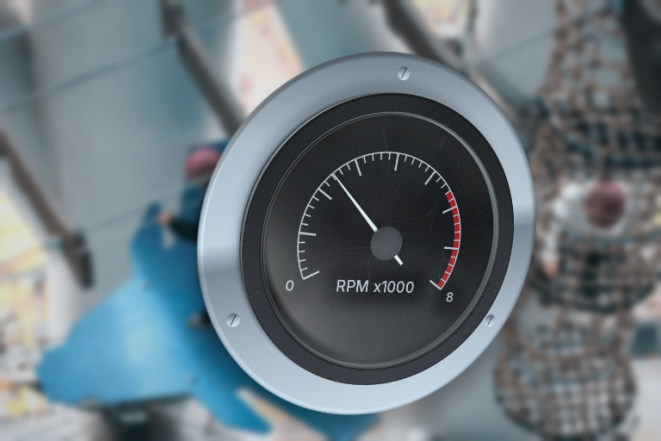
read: value=2400 unit=rpm
